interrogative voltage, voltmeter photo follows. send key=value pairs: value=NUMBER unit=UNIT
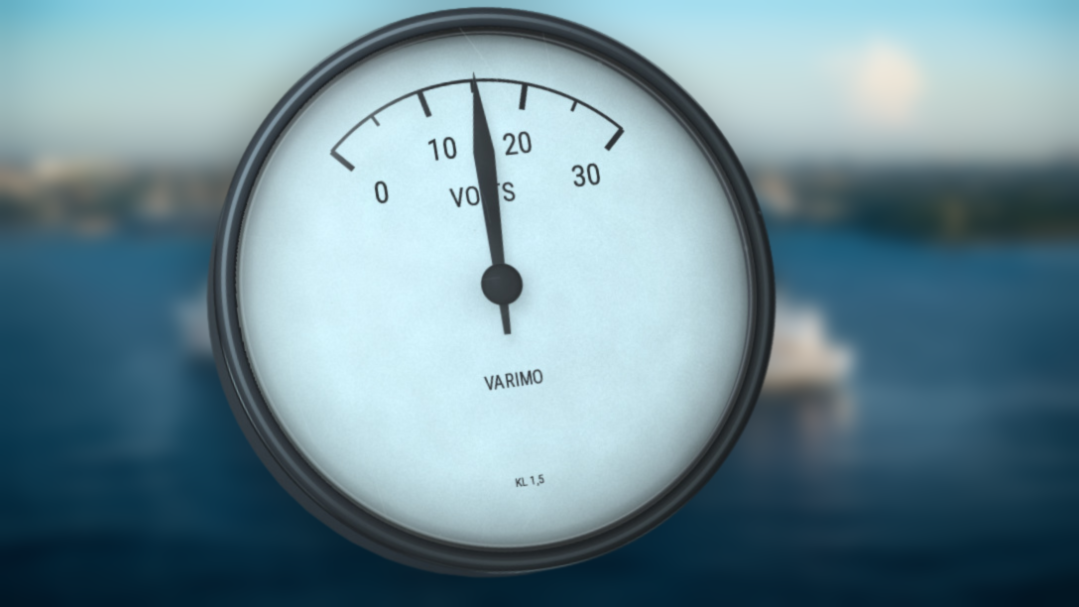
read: value=15 unit=V
